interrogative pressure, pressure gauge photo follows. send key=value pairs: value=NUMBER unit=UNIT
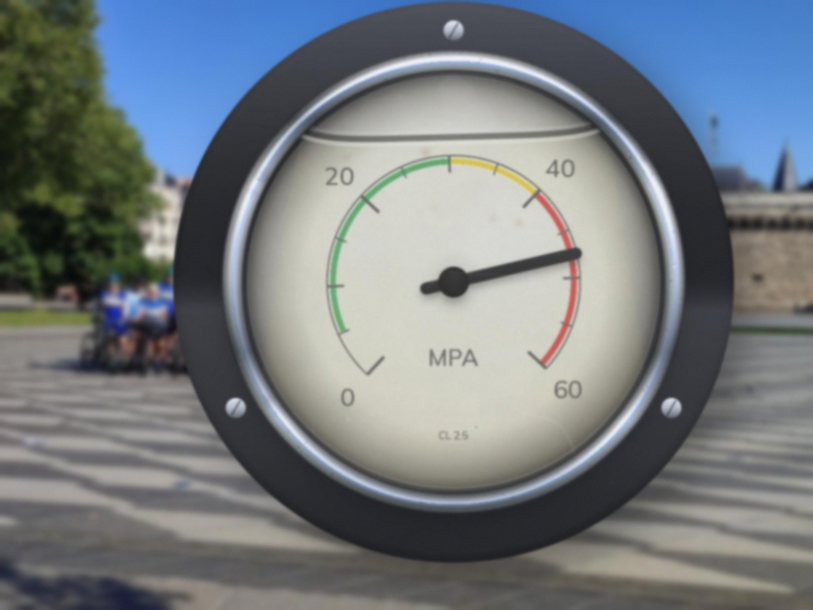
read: value=47.5 unit=MPa
